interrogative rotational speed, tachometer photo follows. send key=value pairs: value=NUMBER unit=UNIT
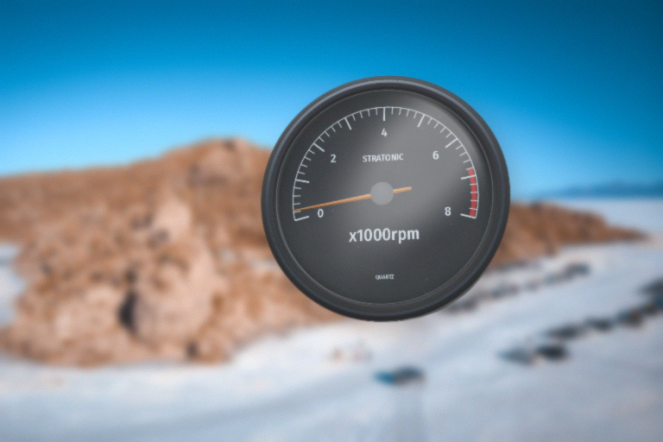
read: value=200 unit=rpm
